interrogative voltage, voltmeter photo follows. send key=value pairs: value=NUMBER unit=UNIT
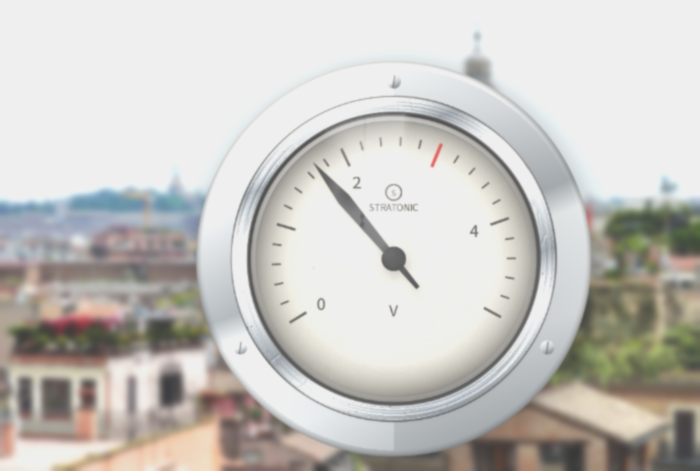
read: value=1.7 unit=V
